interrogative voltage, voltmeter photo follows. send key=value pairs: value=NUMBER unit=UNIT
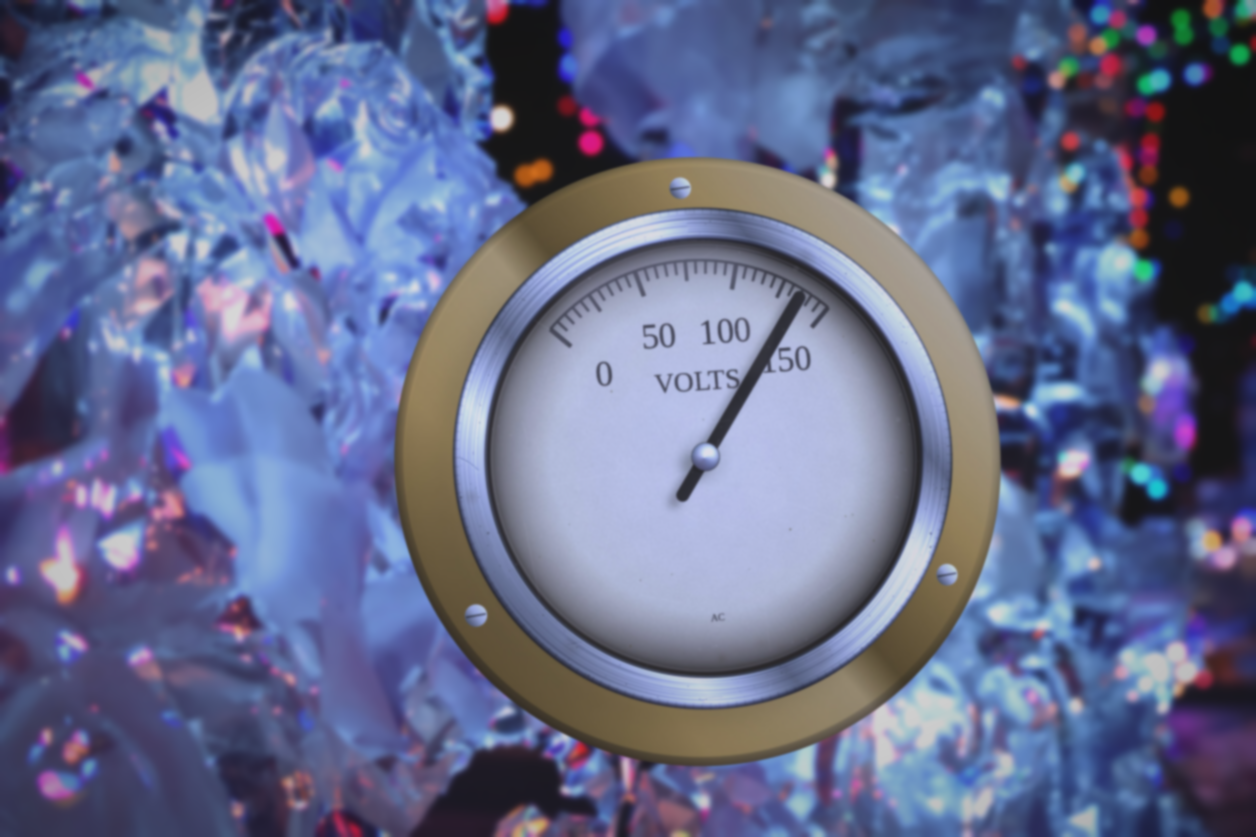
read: value=135 unit=V
